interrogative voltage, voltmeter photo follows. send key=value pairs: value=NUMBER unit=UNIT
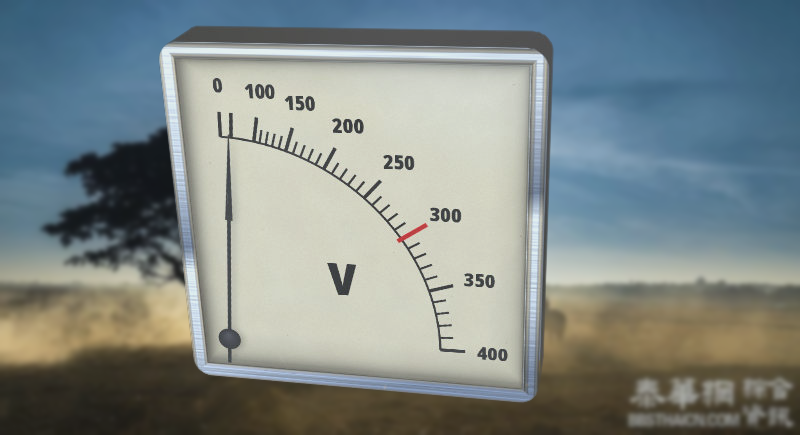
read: value=50 unit=V
